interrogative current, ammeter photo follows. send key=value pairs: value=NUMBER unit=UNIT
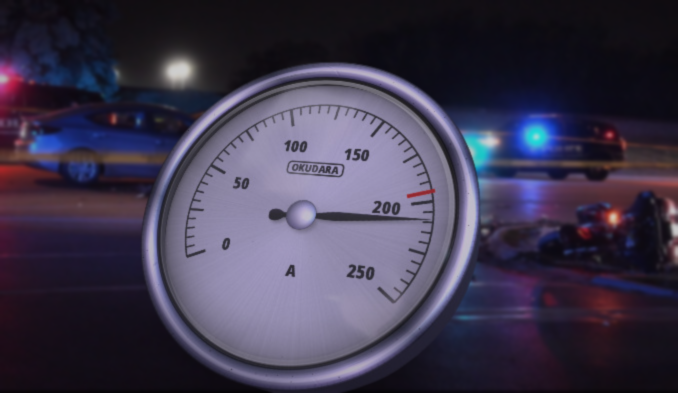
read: value=210 unit=A
